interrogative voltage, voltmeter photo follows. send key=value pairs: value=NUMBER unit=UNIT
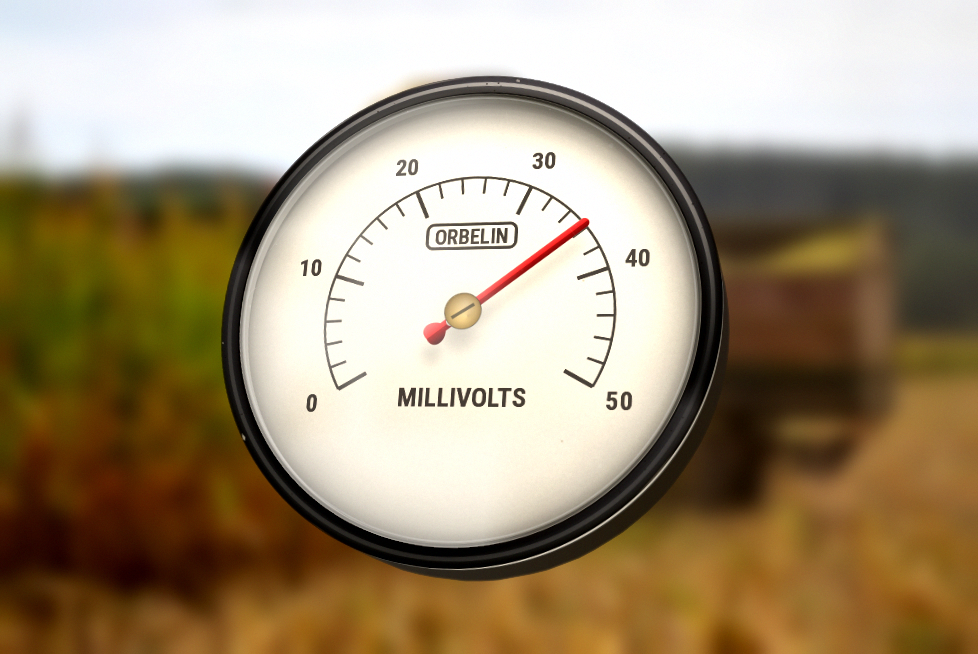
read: value=36 unit=mV
